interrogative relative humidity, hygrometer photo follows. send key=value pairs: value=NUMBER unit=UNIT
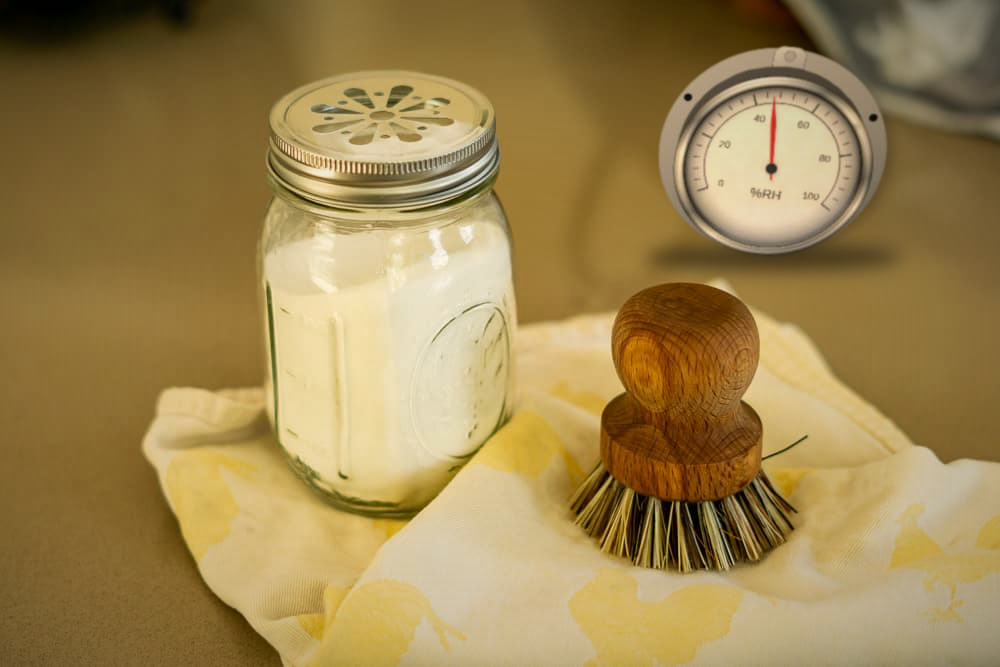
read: value=46 unit=%
